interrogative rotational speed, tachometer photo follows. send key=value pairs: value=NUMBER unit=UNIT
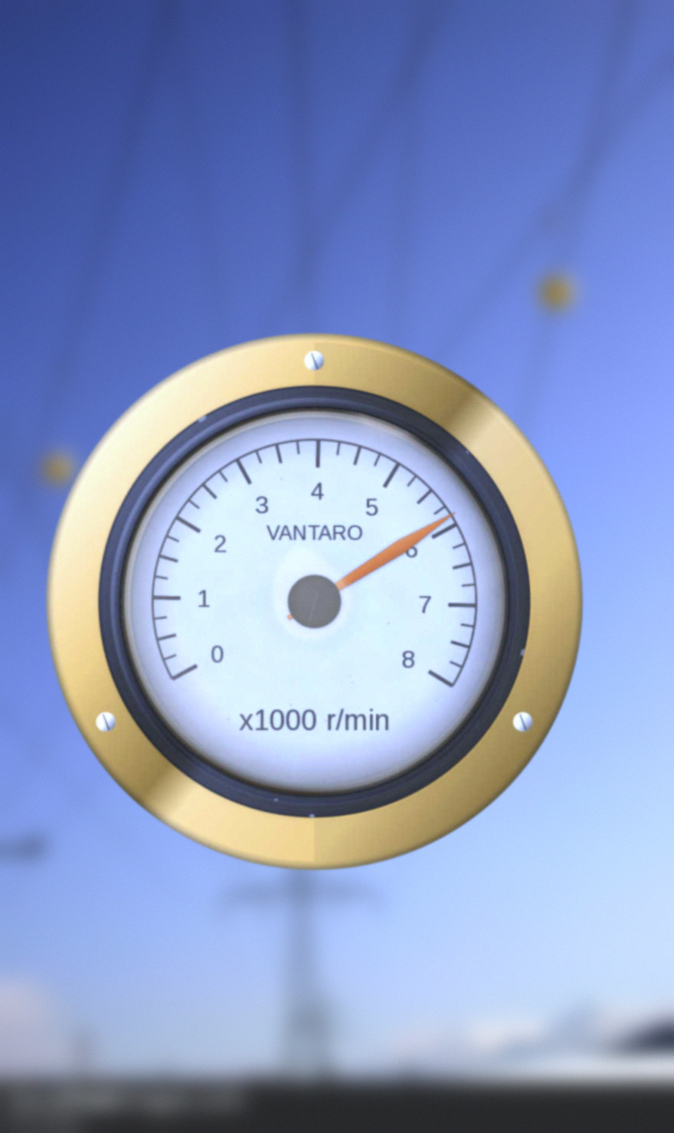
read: value=5875 unit=rpm
